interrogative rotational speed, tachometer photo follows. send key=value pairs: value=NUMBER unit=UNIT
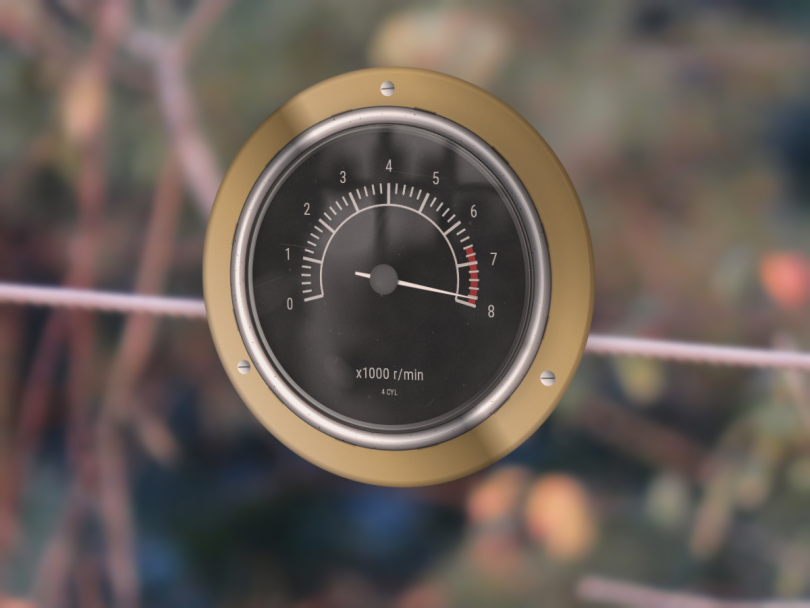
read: value=7800 unit=rpm
